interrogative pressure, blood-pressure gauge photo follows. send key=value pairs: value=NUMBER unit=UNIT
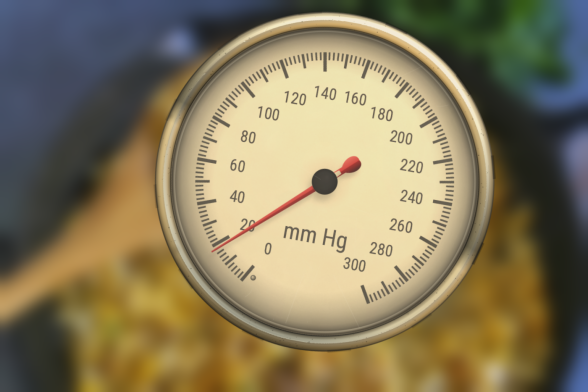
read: value=18 unit=mmHg
